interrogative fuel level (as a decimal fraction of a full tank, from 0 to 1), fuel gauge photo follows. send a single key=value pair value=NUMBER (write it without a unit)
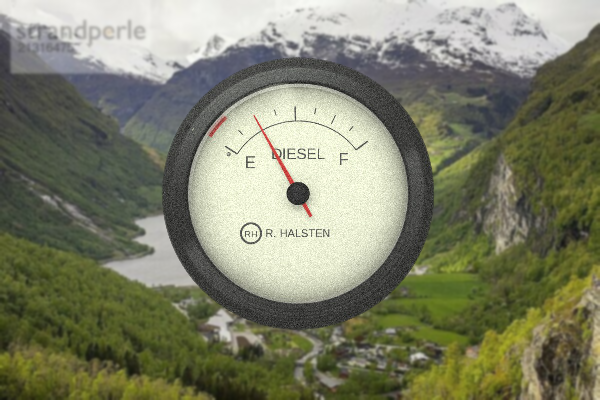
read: value=0.25
